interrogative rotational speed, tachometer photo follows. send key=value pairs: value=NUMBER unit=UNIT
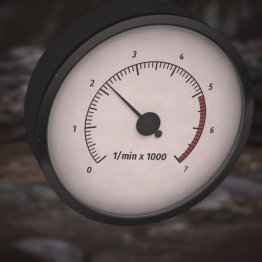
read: value=2200 unit=rpm
